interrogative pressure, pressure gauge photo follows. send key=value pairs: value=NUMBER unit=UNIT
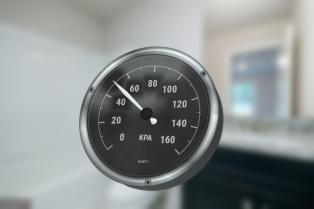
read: value=50 unit=kPa
